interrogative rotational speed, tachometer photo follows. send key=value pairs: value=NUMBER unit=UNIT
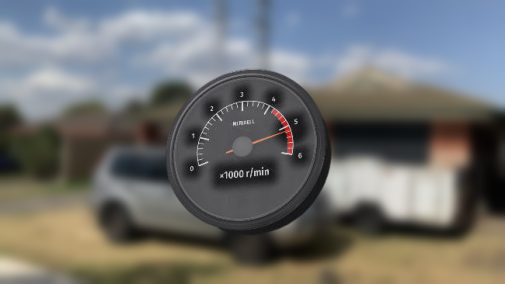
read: value=5200 unit=rpm
